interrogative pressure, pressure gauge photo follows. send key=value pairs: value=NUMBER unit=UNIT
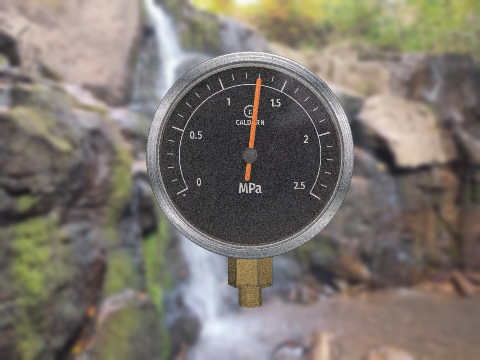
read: value=1.3 unit=MPa
